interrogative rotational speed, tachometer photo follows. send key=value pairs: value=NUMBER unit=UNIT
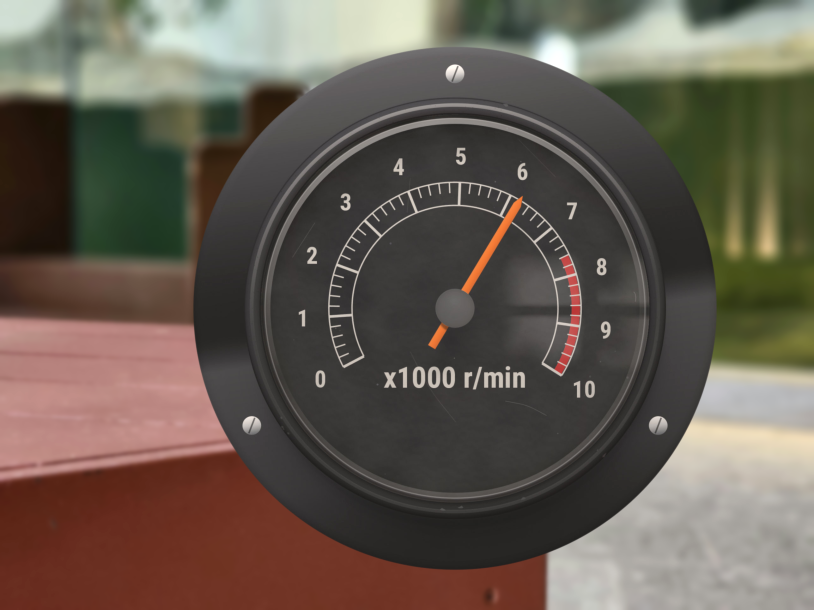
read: value=6200 unit=rpm
